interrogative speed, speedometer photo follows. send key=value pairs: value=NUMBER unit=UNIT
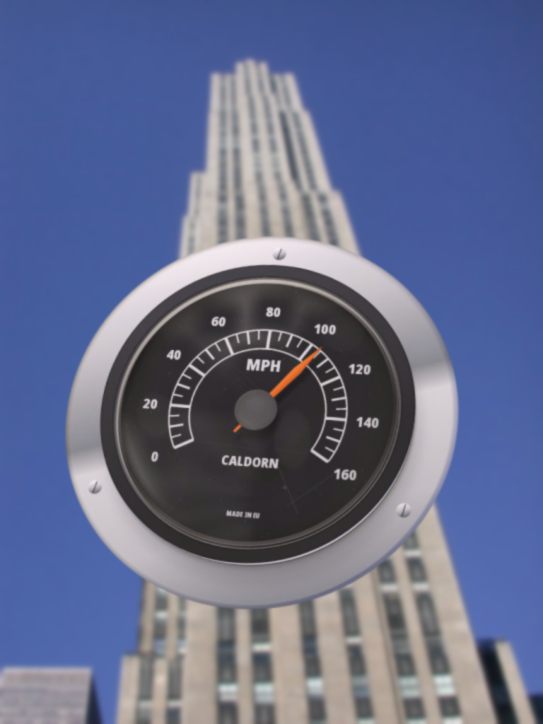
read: value=105 unit=mph
